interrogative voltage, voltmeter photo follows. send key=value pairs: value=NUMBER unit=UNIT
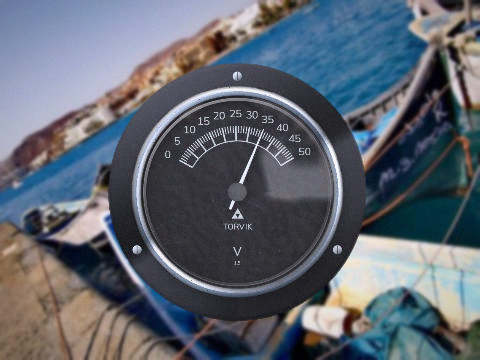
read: value=35 unit=V
